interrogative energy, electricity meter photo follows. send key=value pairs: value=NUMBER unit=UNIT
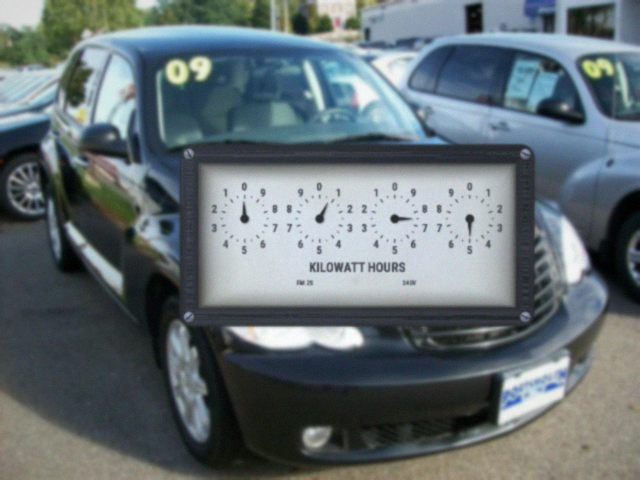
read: value=75 unit=kWh
